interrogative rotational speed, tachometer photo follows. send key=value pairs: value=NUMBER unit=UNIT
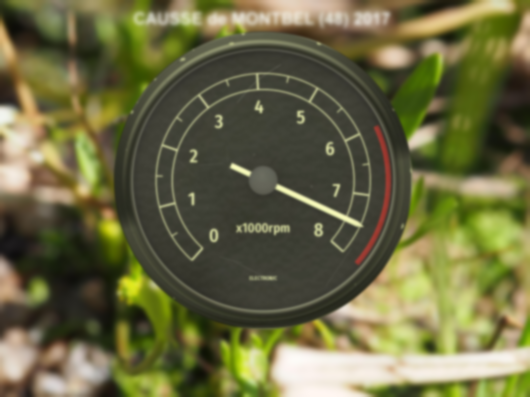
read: value=7500 unit=rpm
